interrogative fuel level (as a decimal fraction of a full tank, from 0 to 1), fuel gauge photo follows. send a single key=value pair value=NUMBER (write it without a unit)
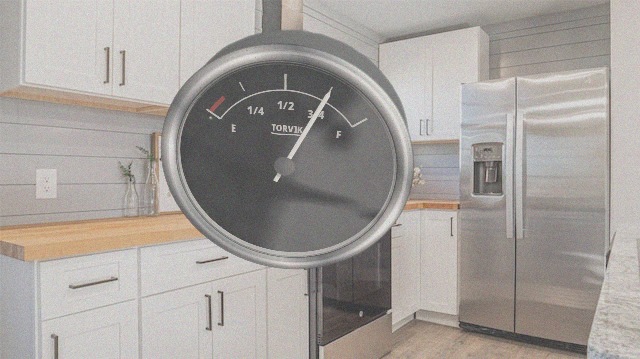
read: value=0.75
